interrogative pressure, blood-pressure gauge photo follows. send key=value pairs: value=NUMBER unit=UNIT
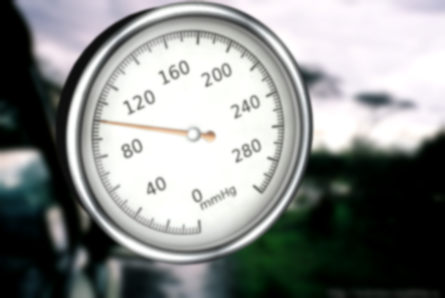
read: value=100 unit=mmHg
